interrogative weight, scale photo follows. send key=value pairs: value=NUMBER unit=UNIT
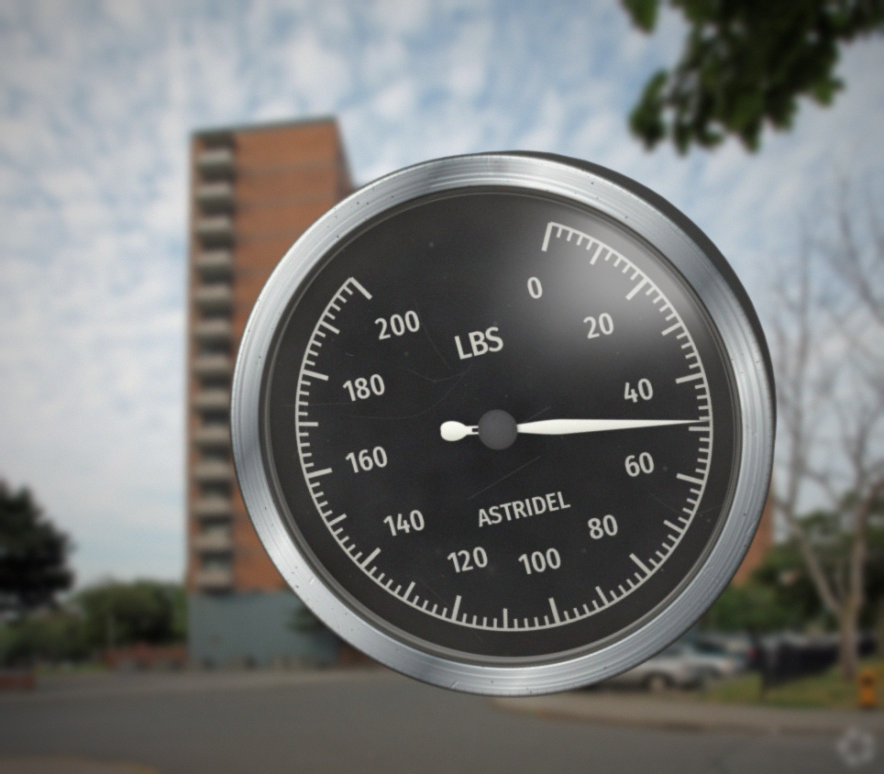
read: value=48 unit=lb
